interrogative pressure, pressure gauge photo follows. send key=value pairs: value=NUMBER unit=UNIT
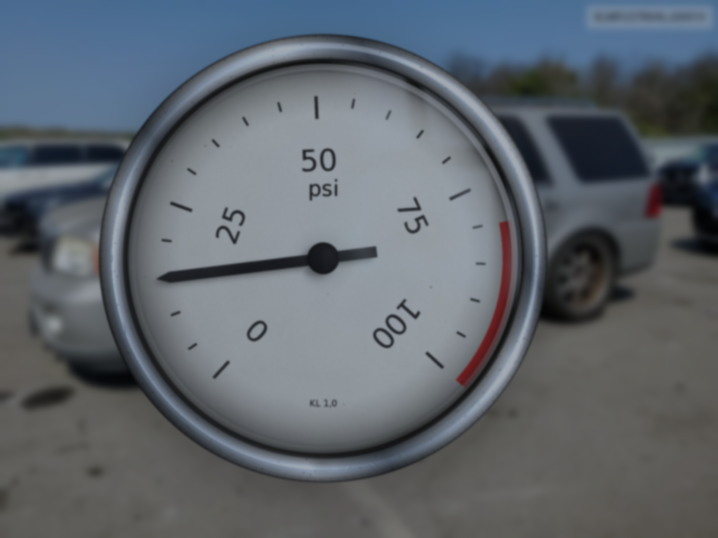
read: value=15 unit=psi
